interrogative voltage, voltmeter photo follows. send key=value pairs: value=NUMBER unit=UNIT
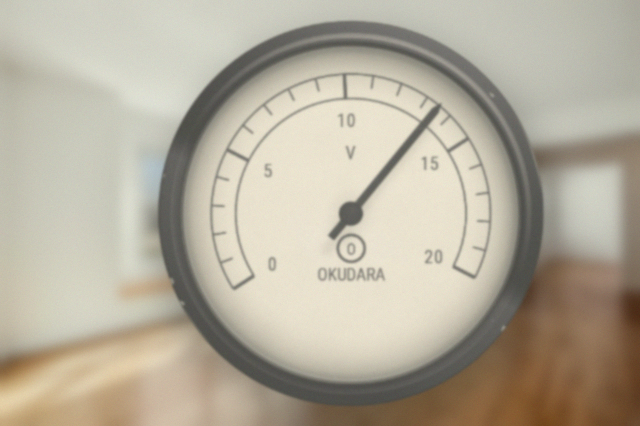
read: value=13.5 unit=V
